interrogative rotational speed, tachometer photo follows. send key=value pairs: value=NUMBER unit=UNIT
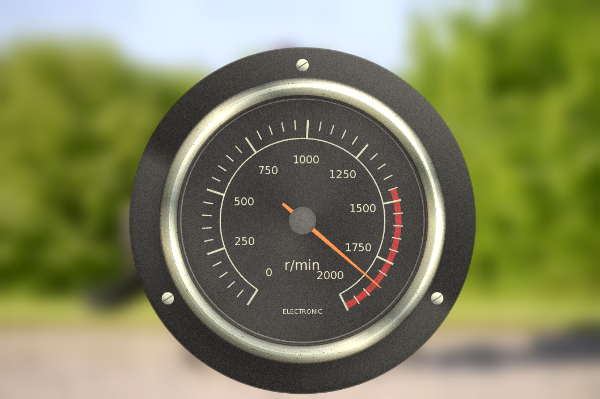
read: value=1850 unit=rpm
